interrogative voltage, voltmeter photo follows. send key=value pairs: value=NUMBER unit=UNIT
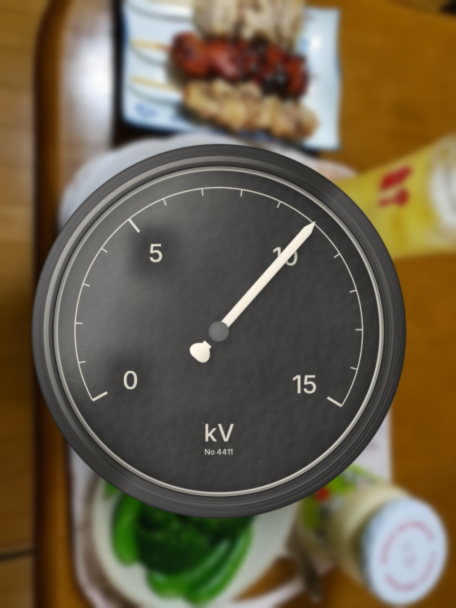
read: value=10 unit=kV
